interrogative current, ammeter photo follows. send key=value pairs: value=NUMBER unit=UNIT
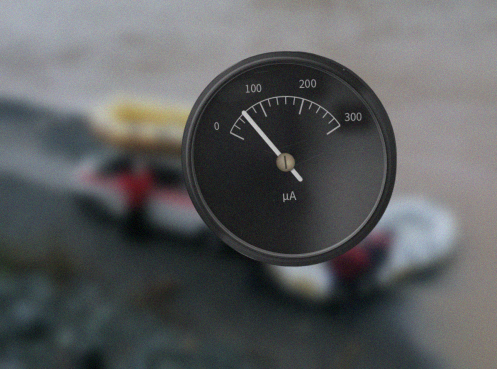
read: value=60 unit=µA
